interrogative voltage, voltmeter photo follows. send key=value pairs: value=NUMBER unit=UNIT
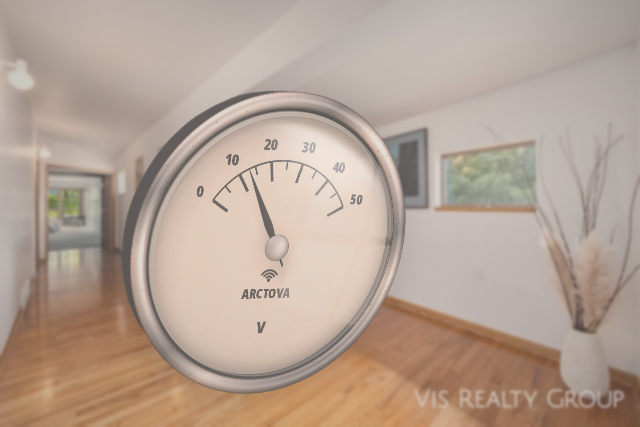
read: value=12.5 unit=V
